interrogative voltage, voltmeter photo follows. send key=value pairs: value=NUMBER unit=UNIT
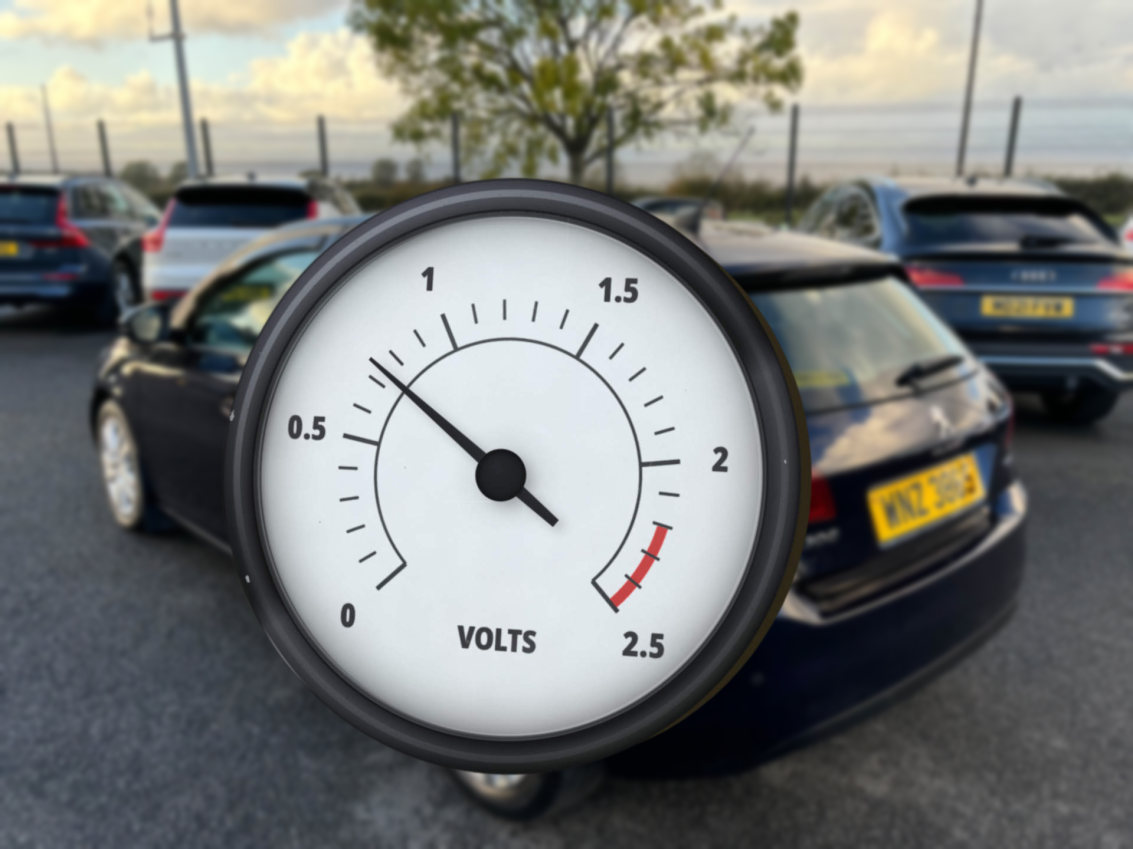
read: value=0.75 unit=V
